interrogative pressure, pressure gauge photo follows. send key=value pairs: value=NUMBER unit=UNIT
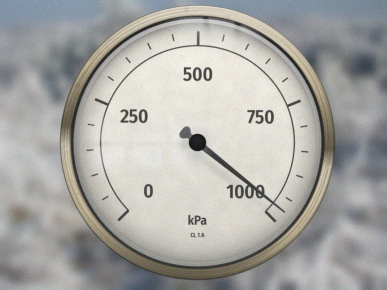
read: value=975 unit=kPa
